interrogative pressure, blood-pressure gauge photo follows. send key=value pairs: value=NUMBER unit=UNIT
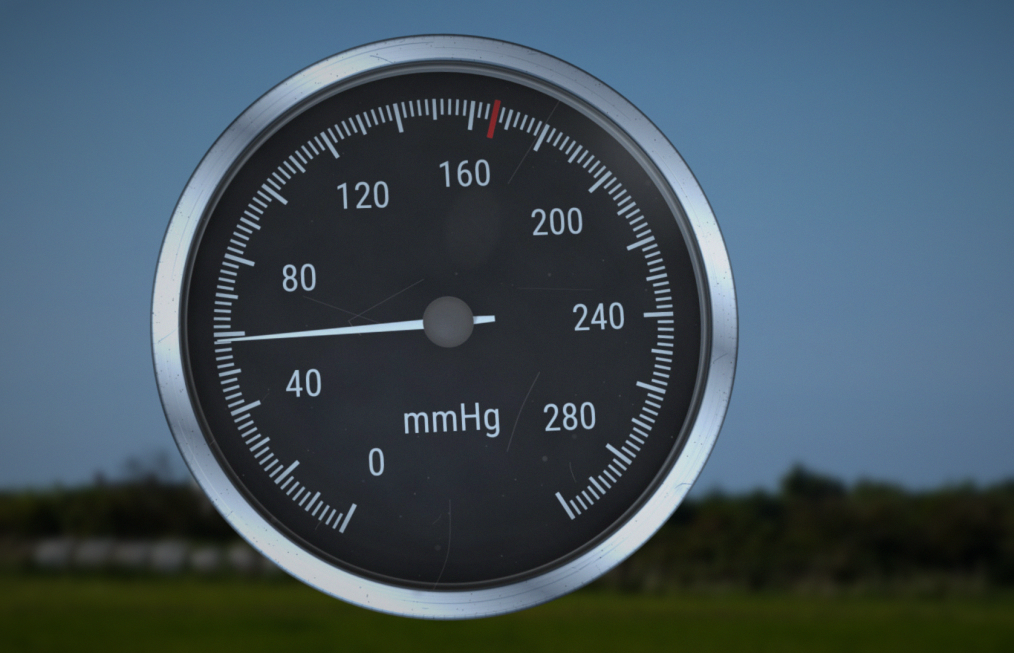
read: value=58 unit=mmHg
